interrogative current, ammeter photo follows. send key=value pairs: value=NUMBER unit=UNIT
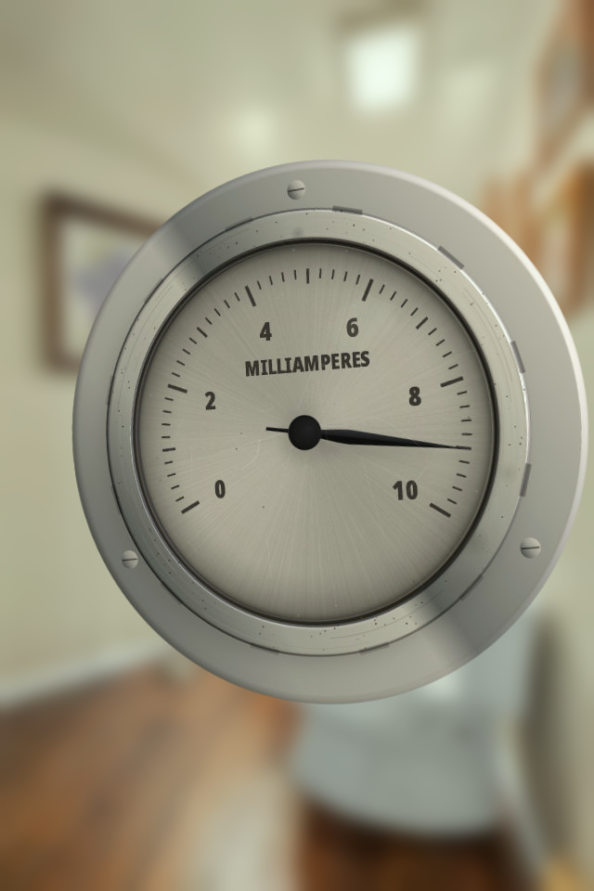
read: value=9 unit=mA
